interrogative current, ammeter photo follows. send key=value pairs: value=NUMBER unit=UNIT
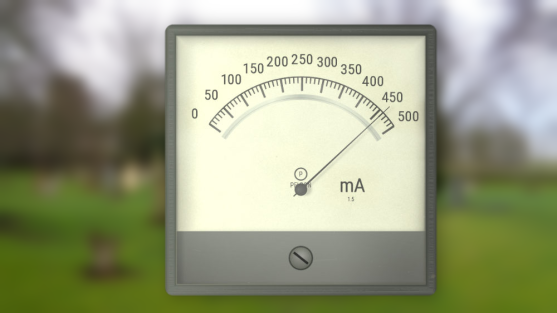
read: value=460 unit=mA
